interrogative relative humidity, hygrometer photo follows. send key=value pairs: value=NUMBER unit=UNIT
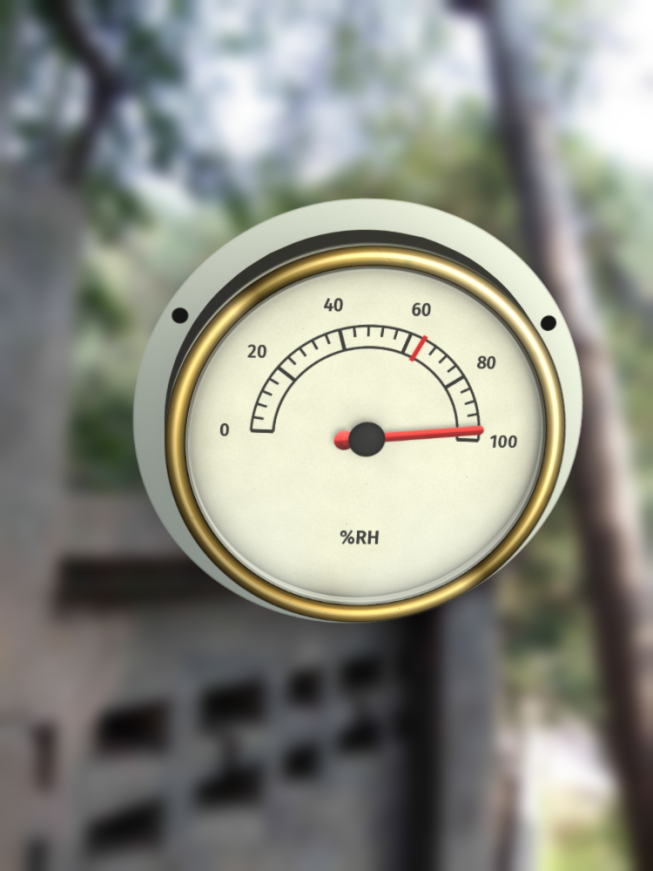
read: value=96 unit=%
